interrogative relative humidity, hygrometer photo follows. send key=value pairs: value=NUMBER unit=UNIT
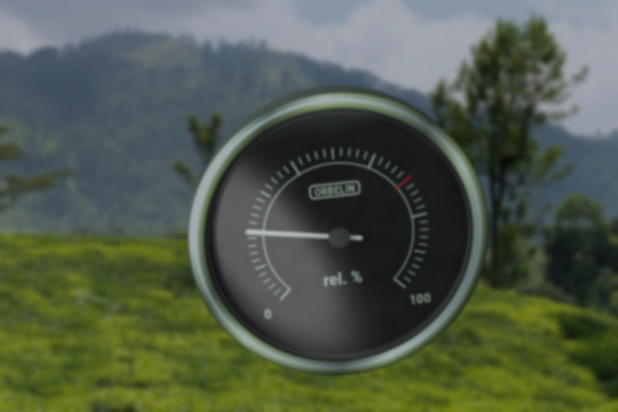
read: value=20 unit=%
